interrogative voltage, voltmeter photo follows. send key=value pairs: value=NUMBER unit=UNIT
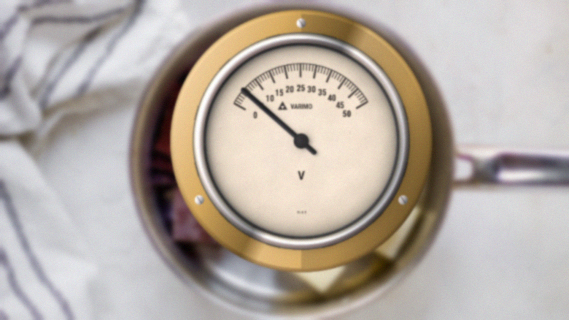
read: value=5 unit=V
